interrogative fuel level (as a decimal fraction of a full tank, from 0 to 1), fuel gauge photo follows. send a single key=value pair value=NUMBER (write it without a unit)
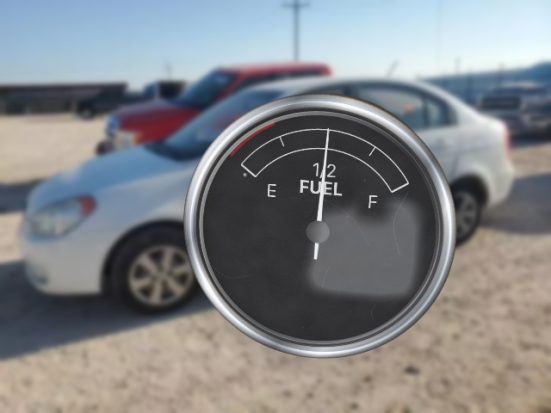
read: value=0.5
